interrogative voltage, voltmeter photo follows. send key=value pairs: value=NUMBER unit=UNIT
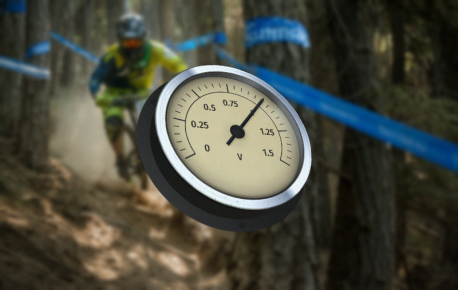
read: value=1 unit=V
